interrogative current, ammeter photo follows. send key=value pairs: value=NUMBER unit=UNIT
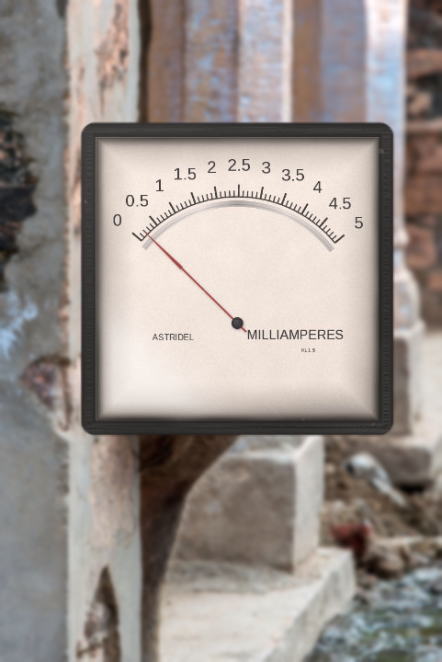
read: value=0.2 unit=mA
